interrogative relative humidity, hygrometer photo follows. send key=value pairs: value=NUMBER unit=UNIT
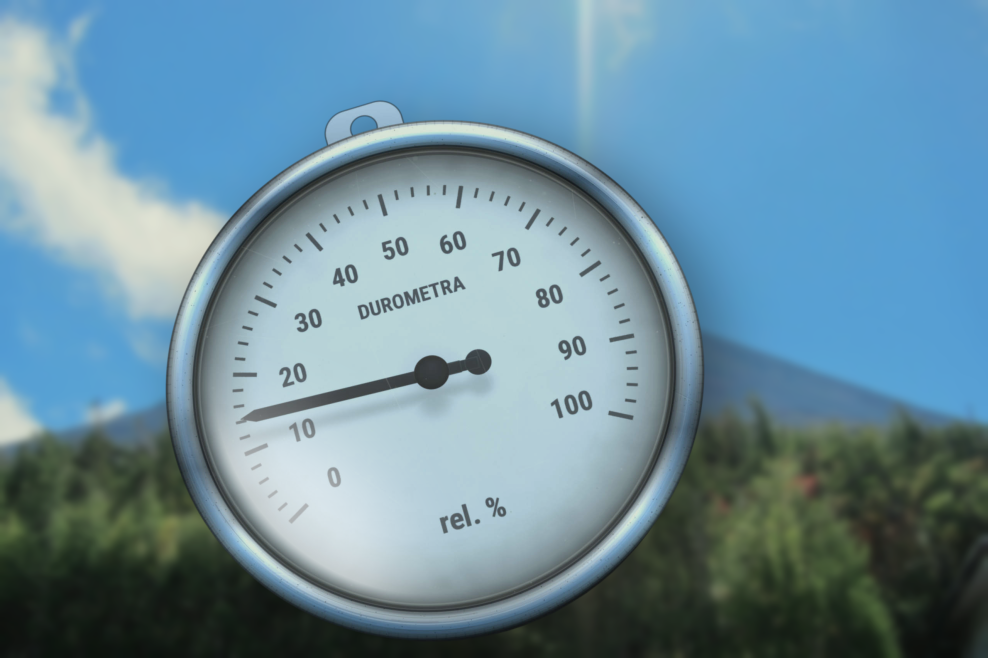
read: value=14 unit=%
